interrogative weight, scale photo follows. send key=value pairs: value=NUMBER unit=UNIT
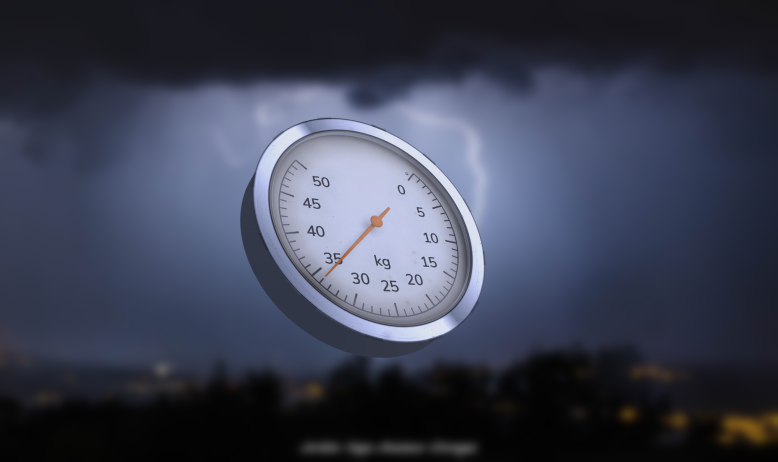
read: value=34 unit=kg
